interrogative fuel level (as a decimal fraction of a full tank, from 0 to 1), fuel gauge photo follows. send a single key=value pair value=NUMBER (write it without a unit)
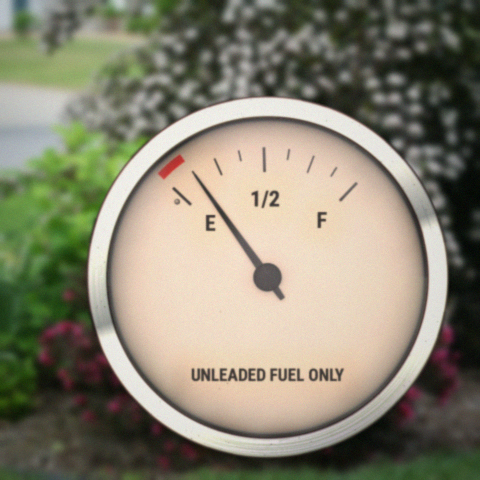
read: value=0.125
